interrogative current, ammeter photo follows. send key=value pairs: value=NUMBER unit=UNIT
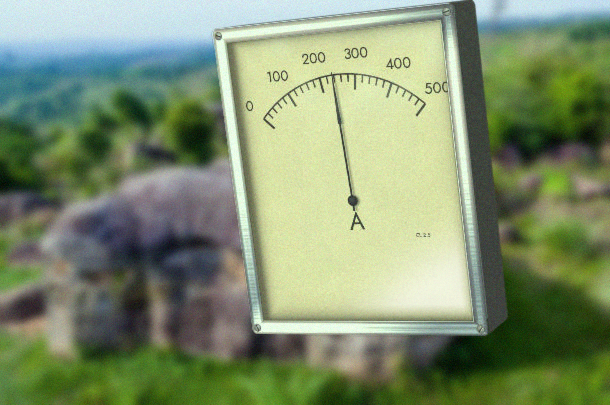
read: value=240 unit=A
